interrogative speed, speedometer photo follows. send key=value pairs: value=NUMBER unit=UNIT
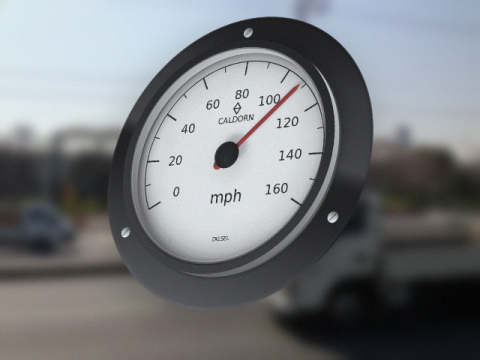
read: value=110 unit=mph
